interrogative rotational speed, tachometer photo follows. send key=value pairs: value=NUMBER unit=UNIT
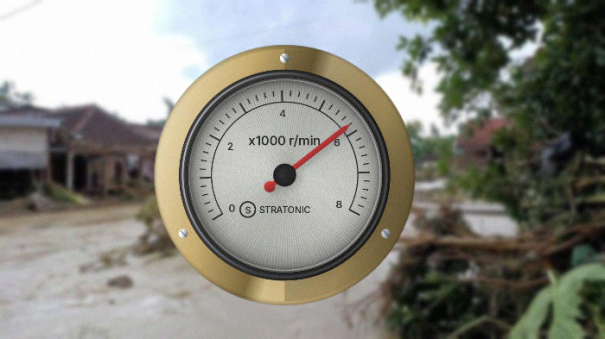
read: value=5800 unit=rpm
